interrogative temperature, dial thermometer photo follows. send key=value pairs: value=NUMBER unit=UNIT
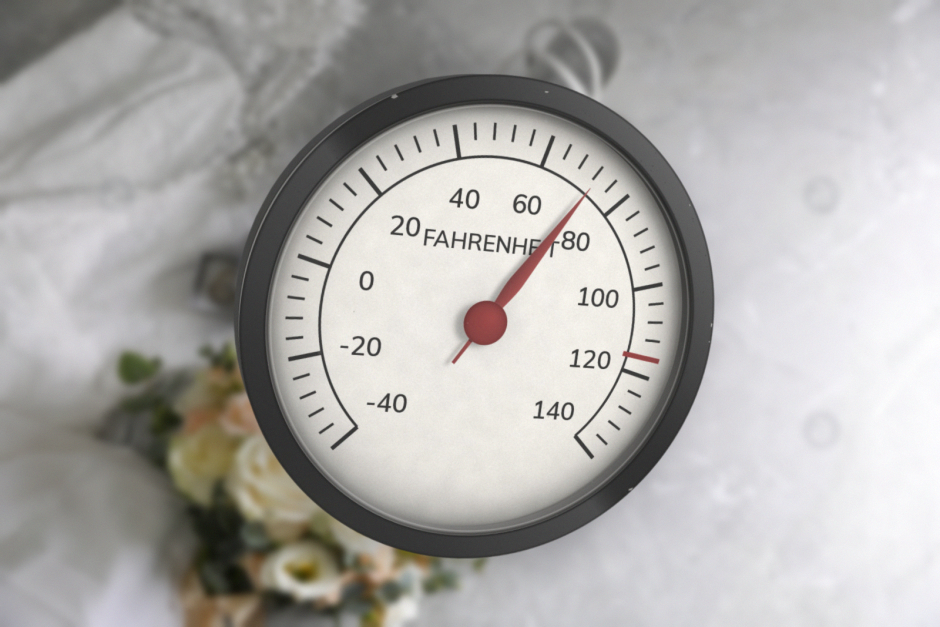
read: value=72 unit=°F
